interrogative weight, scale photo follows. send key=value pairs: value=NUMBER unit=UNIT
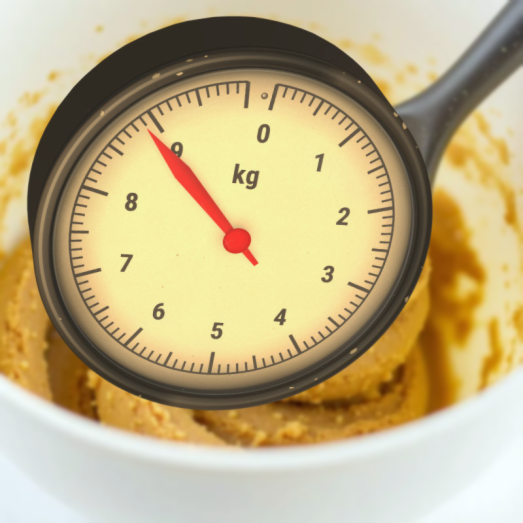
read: value=8.9 unit=kg
